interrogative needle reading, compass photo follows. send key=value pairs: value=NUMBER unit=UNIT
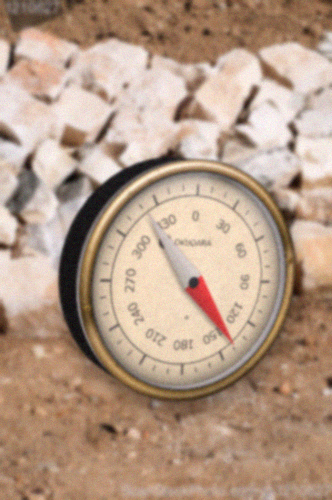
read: value=140 unit=°
